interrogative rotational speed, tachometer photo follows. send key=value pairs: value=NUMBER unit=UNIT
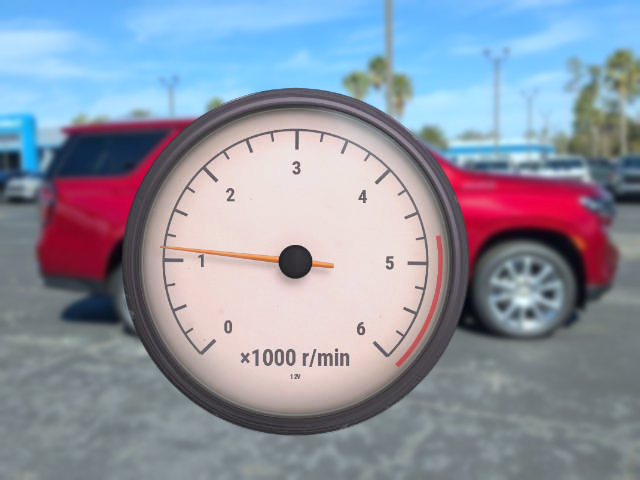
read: value=1125 unit=rpm
